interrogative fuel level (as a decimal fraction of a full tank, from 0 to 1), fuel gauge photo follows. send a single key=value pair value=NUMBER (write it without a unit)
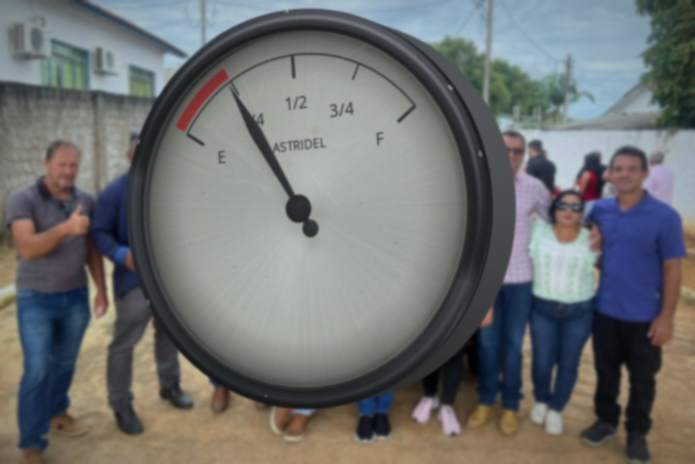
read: value=0.25
